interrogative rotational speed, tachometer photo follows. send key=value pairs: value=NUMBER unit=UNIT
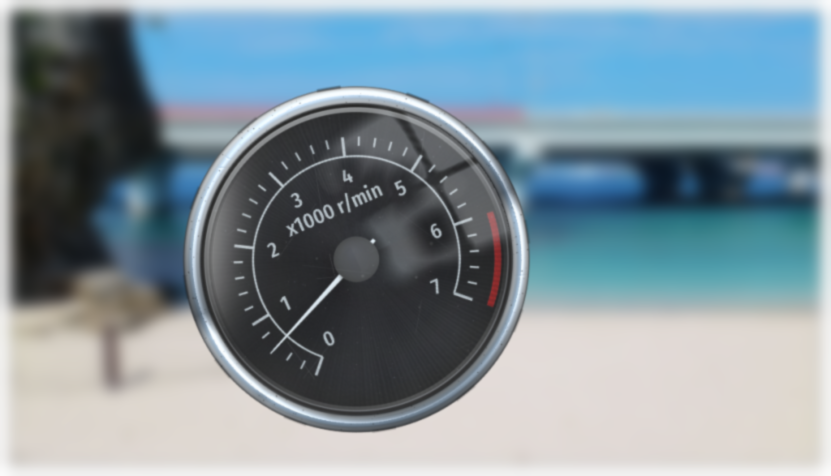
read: value=600 unit=rpm
